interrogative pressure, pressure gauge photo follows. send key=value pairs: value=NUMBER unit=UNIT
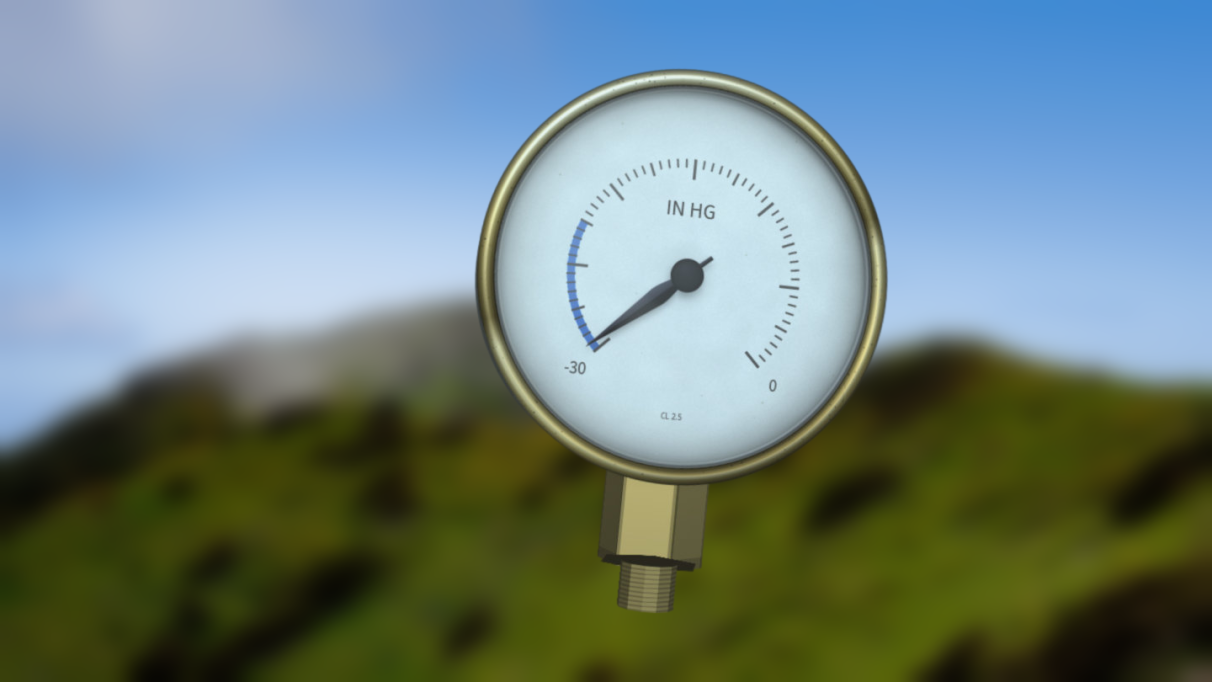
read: value=-29.5 unit=inHg
